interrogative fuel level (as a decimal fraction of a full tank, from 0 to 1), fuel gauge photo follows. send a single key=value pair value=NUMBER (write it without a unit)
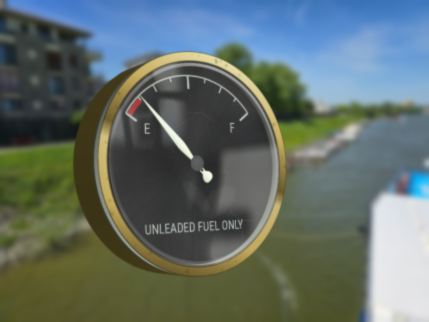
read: value=0.125
